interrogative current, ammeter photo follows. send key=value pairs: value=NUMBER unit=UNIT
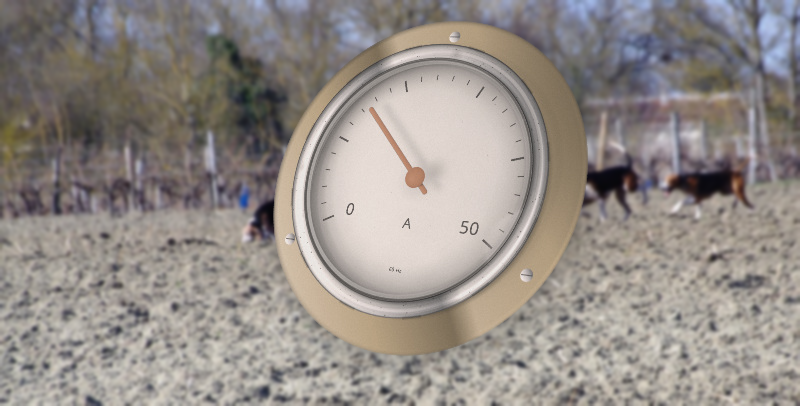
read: value=15 unit=A
